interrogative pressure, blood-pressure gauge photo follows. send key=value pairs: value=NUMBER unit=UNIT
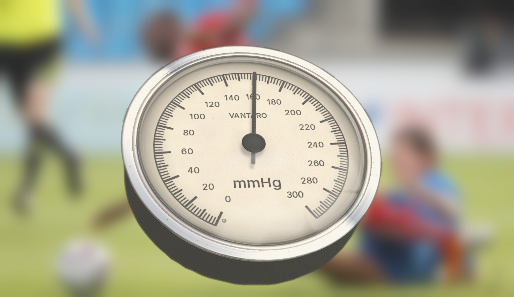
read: value=160 unit=mmHg
